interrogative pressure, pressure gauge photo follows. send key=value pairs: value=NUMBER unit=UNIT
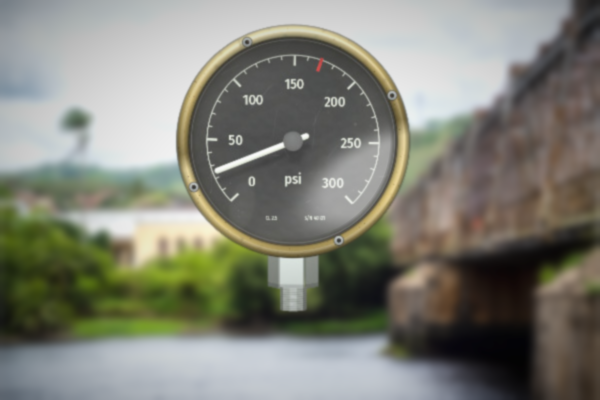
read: value=25 unit=psi
